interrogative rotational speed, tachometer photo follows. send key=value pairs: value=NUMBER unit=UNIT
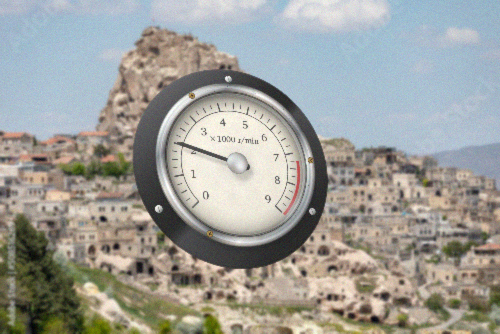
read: value=2000 unit=rpm
